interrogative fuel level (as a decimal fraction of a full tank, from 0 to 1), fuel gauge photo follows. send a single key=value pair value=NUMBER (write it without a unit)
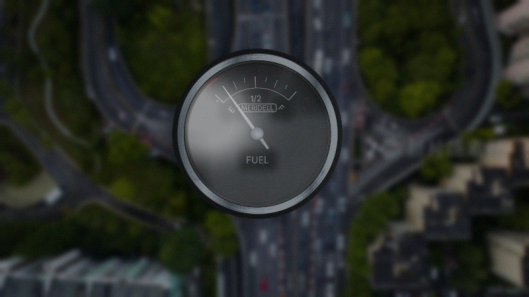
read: value=0.125
